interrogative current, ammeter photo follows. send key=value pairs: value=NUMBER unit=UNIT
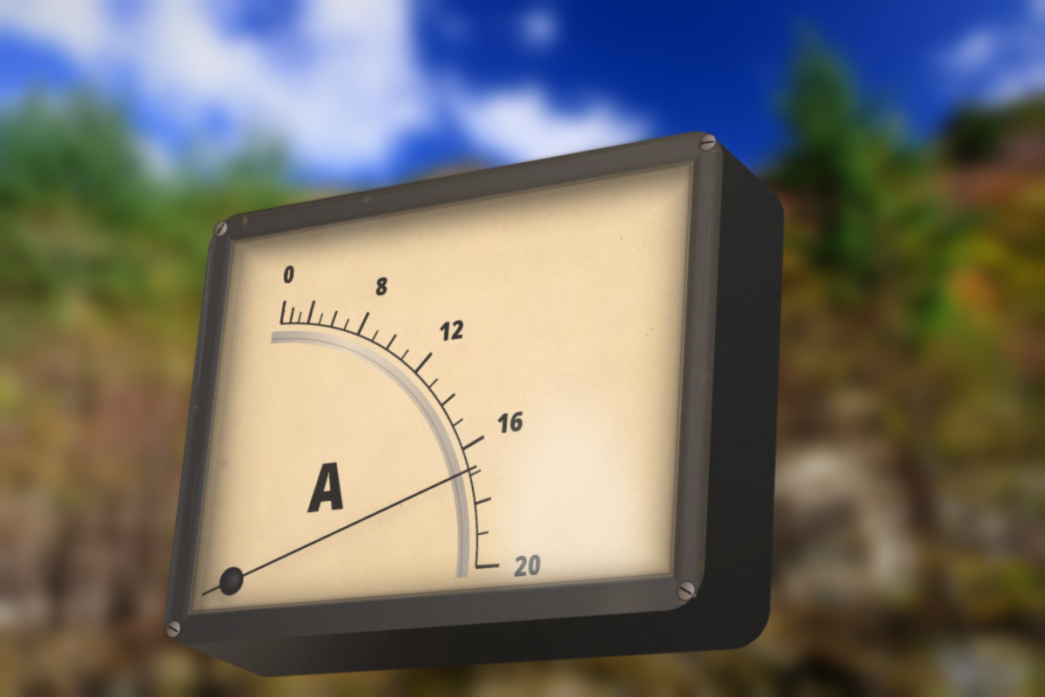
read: value=17 unit=A
